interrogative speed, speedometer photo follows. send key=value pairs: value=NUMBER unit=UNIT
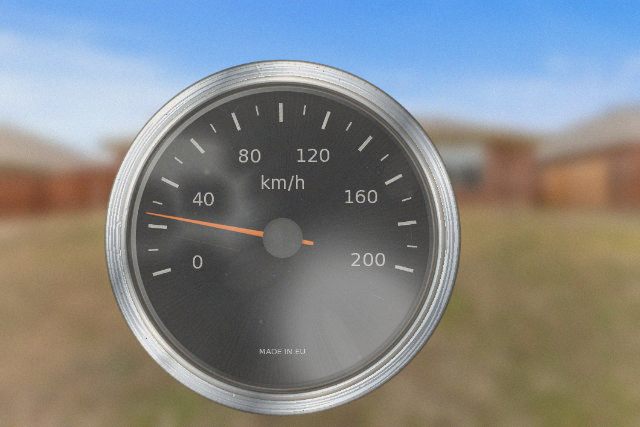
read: value=25 unit=km/h
